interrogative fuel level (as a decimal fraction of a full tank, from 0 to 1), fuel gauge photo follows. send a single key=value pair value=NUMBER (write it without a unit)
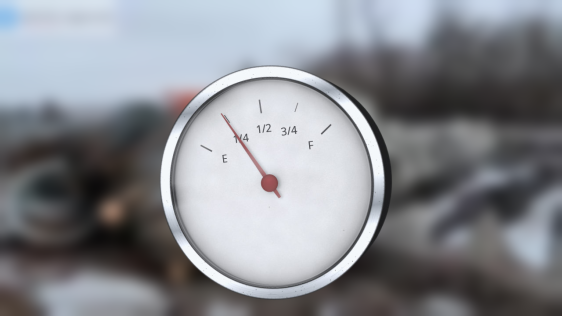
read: value=0.25
